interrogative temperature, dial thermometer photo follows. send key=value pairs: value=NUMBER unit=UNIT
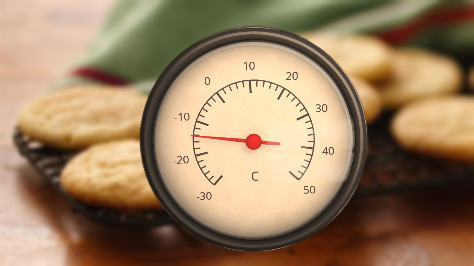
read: value=-14 unit=°C
